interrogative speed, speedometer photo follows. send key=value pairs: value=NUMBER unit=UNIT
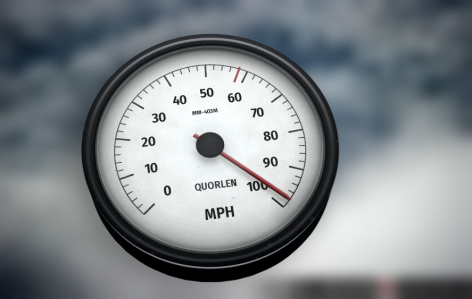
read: value=98 unit=mph
